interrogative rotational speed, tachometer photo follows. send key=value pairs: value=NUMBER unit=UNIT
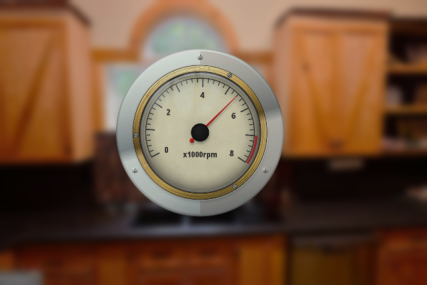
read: value=5400 unit=rpm
